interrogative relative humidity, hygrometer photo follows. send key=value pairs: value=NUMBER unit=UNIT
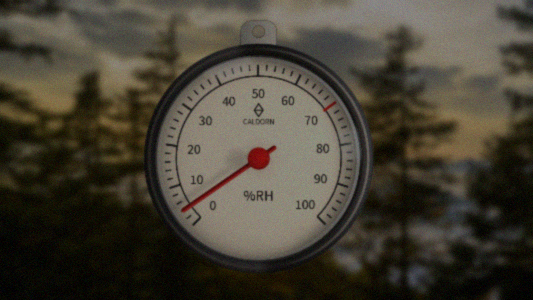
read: value=4 unit=%
